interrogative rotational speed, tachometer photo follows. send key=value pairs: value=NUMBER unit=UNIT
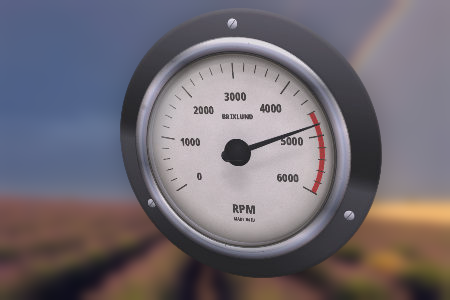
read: value=4800 unit=rpm
